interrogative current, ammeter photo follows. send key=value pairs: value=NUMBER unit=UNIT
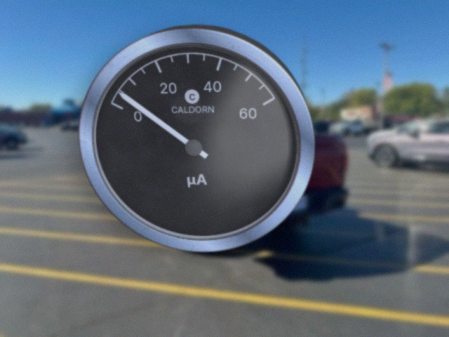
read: value=5 unit=µA
